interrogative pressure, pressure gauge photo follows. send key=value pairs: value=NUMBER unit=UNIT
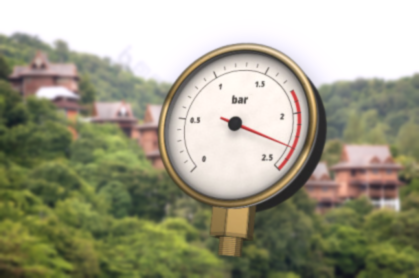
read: value=2.3 unit=bar
